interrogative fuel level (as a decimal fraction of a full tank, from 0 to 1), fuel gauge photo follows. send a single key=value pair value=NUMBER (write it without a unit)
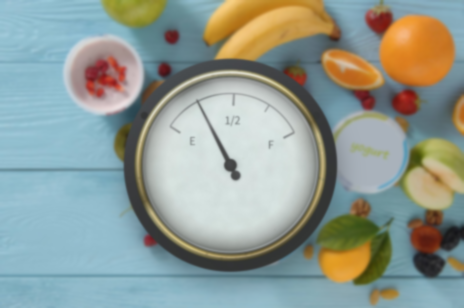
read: value=0.25
